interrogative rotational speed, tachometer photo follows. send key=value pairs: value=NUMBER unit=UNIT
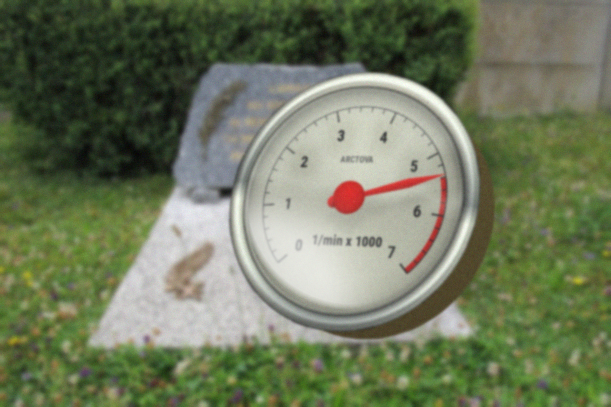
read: value=5400 unit=rpm
